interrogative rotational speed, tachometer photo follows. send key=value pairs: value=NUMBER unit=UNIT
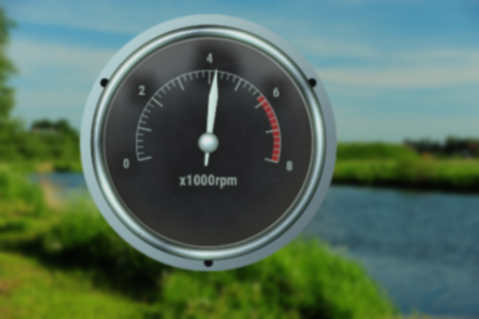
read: value=4200 unit=rpm
